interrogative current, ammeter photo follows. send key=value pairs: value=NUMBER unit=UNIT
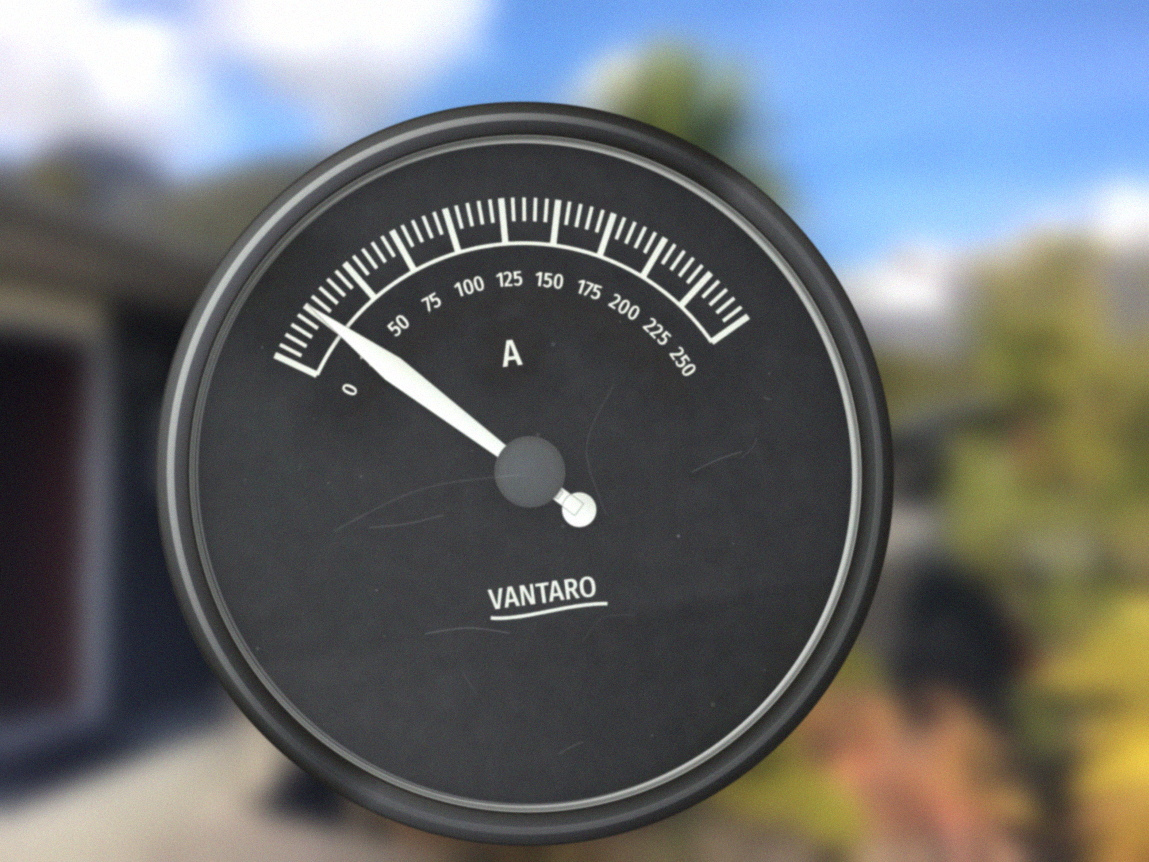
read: value=25 unit=A
